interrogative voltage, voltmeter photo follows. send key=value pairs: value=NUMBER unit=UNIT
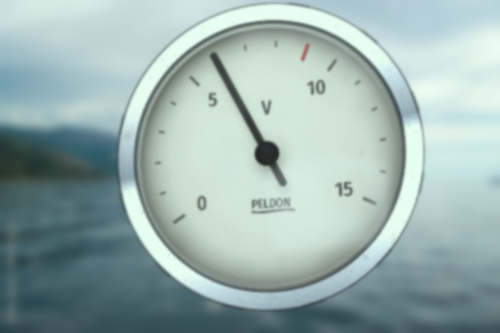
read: value=6 unit=V
